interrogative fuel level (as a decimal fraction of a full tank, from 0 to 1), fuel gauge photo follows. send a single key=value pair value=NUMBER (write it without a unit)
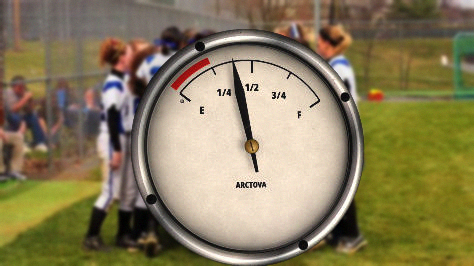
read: value=0.375
